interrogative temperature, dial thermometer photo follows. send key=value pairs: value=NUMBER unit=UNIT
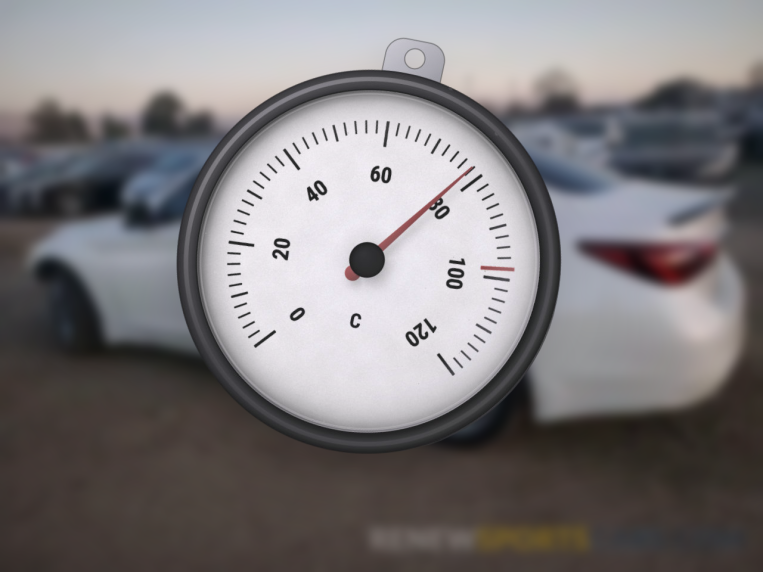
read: value=78 unit=°C
